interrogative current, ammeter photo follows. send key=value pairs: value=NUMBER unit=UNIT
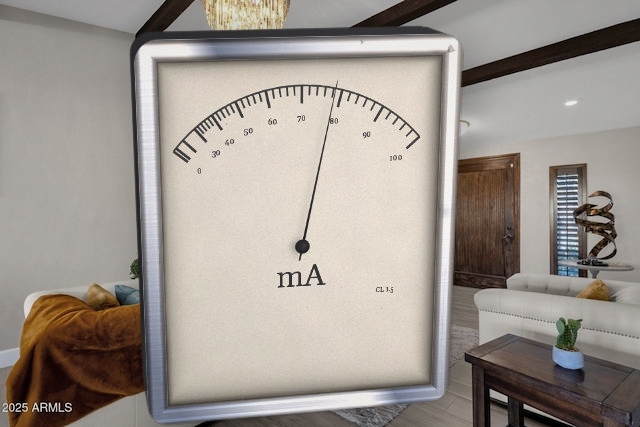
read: value=78 unit=mA
